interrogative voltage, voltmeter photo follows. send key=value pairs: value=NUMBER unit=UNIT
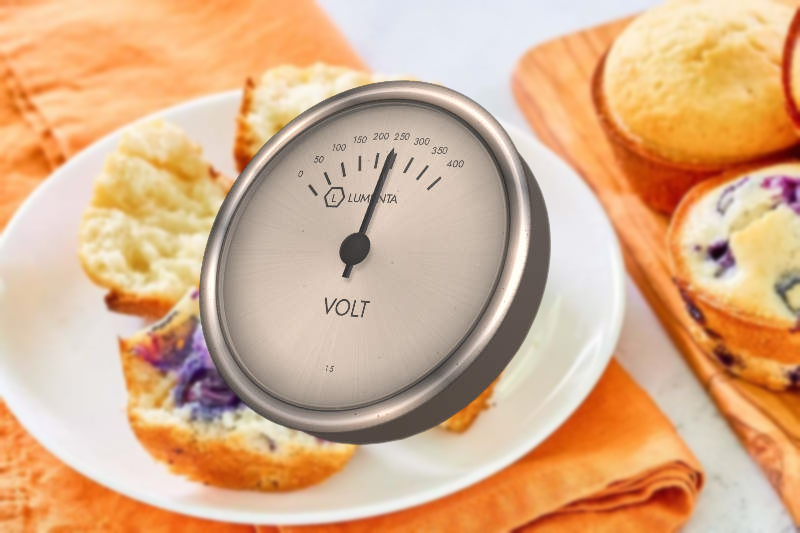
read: value=250 unit=V
